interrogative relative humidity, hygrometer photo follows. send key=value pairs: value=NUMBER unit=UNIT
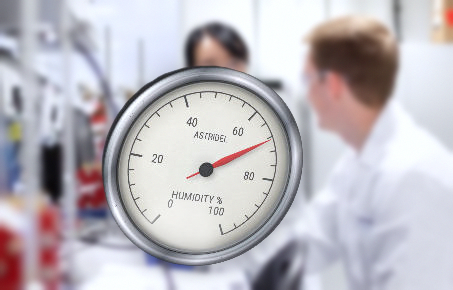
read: value=68 unit=%
